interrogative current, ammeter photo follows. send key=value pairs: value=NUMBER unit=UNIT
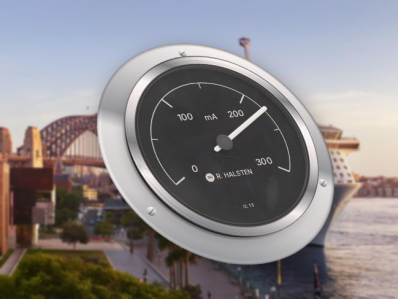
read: value=225 unit=mA
